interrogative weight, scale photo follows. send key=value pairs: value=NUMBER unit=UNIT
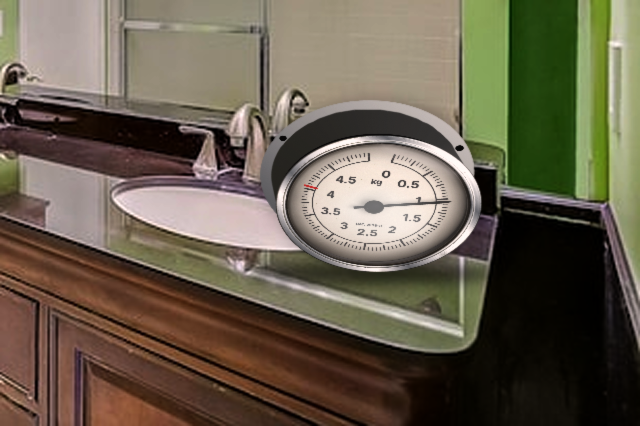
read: value=1 unit=kg
